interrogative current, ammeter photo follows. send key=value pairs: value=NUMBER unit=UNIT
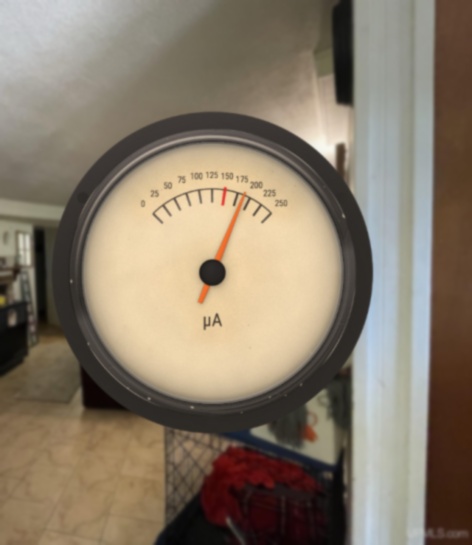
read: value=187.5 unit=µA
